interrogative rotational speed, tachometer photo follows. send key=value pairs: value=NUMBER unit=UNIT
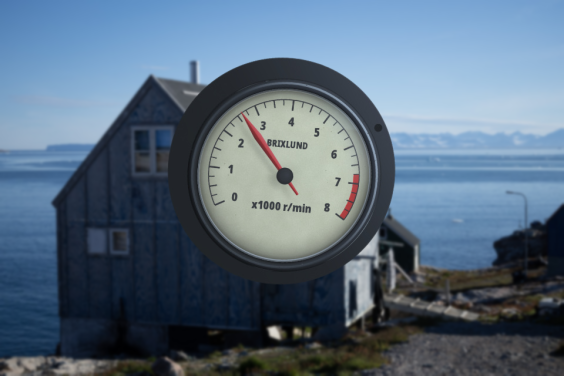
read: value=2625 unit=rpm
